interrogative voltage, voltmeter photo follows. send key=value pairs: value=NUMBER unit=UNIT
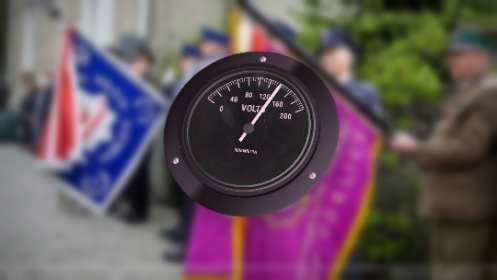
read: value=140 unit=V
